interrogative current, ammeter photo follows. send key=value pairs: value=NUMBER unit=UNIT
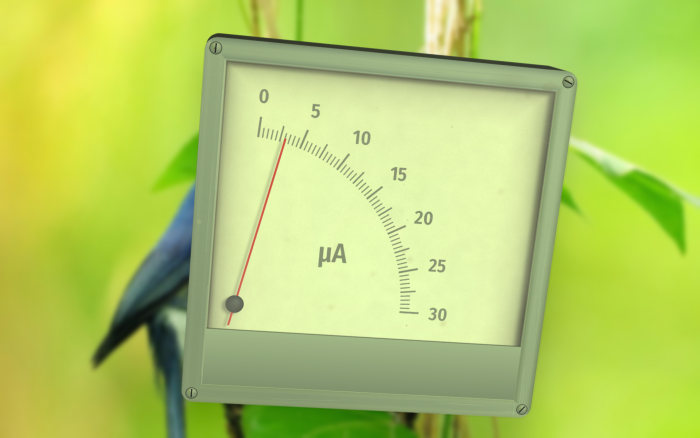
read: value=3 unit=µA
